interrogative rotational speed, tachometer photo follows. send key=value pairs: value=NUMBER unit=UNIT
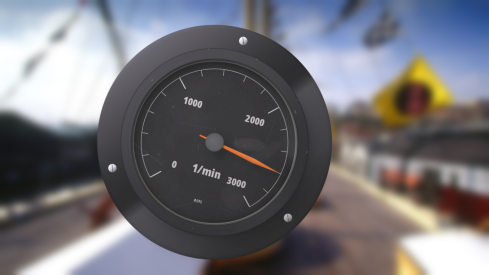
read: value=2600 unit=rpm
